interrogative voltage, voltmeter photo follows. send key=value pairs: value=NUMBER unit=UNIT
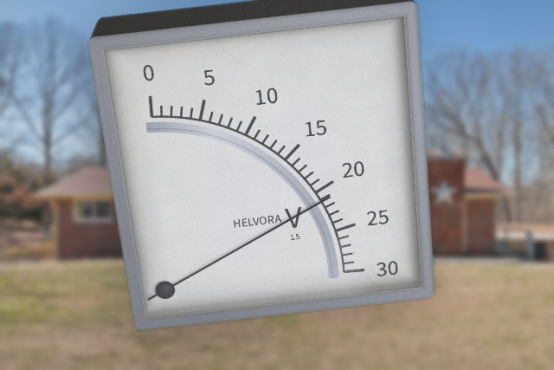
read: value=21 unit=V
